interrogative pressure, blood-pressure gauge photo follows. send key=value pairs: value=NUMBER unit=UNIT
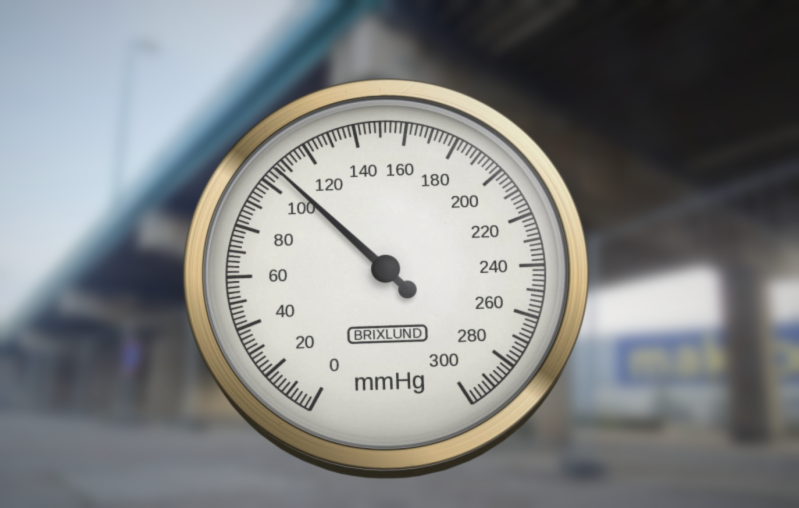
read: value=106 unit=mmHg
